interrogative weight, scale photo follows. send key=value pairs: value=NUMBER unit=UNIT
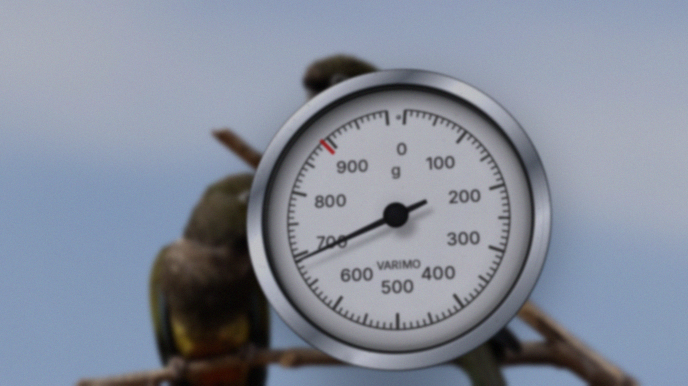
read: value=690 unit=g
